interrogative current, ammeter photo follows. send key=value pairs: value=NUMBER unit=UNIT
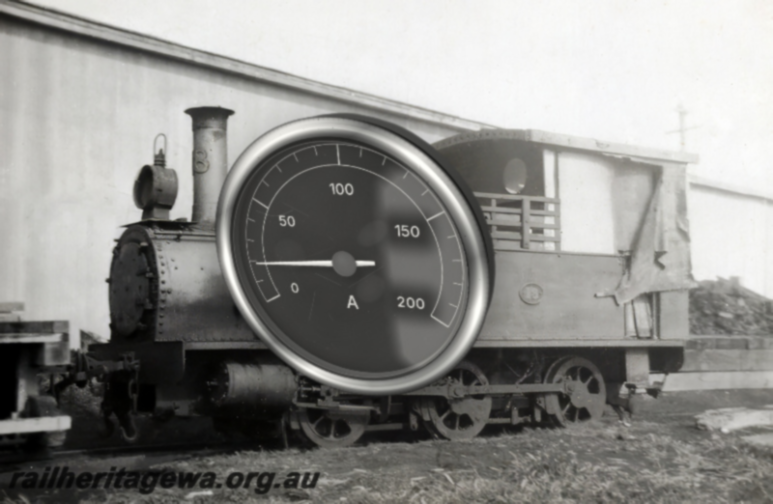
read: value=20 unit=A
